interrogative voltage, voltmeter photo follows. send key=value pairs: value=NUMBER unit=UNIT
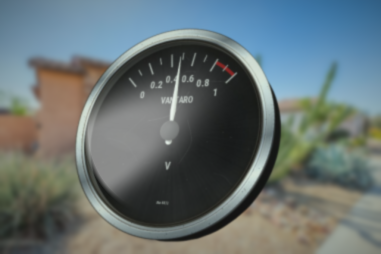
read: value=0.5 unit=V
